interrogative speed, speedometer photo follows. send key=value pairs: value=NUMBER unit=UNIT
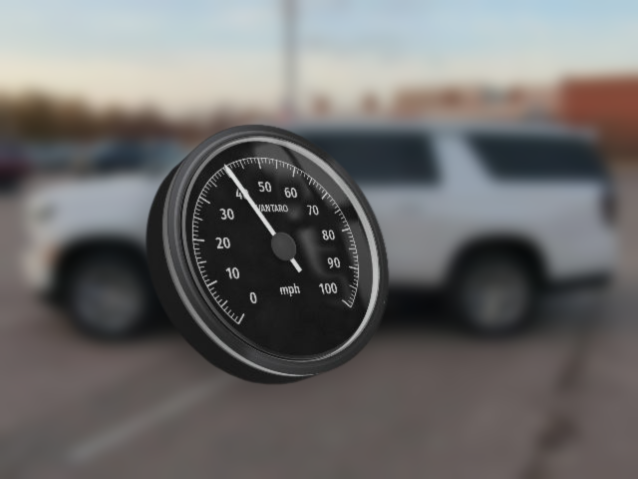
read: value=40 unit=mph
